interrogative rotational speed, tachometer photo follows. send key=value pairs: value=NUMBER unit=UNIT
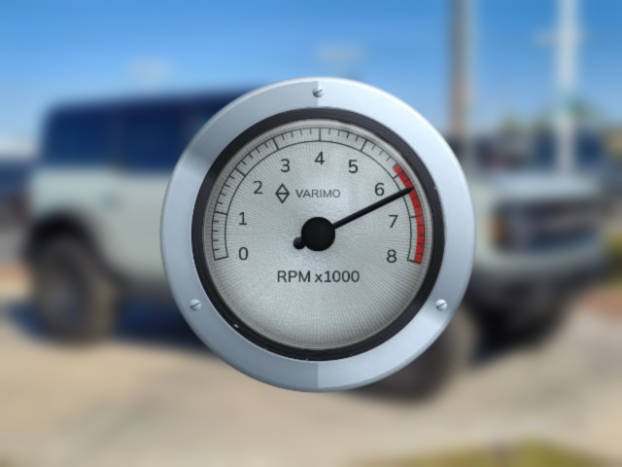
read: value=6400 unit=rpm
